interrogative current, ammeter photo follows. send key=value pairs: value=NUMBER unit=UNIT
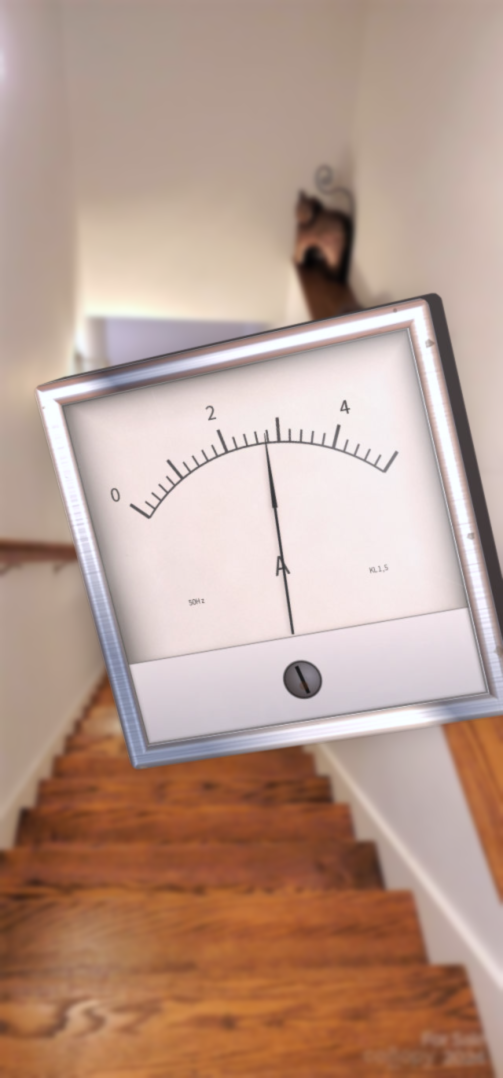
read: value=2.8 unit=A
